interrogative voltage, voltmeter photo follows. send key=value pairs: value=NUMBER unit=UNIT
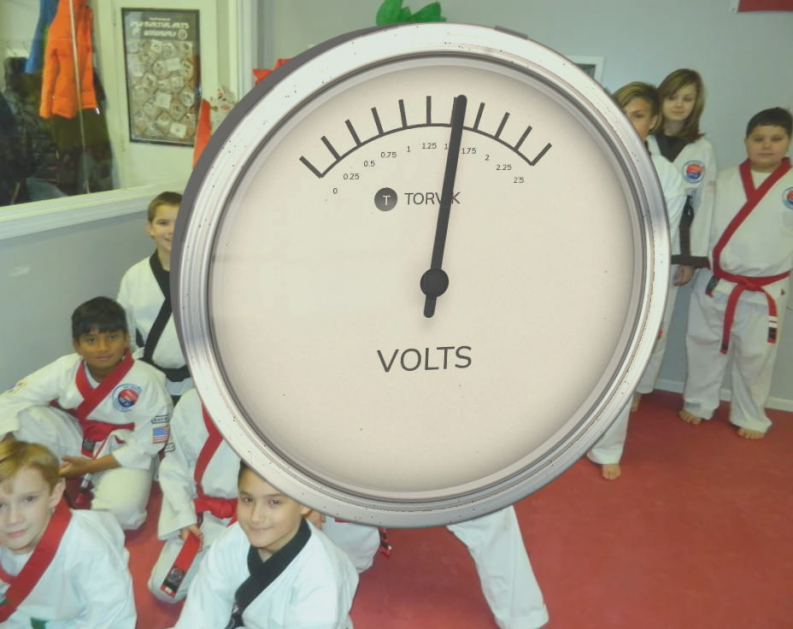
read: value=1.5 unit=V
